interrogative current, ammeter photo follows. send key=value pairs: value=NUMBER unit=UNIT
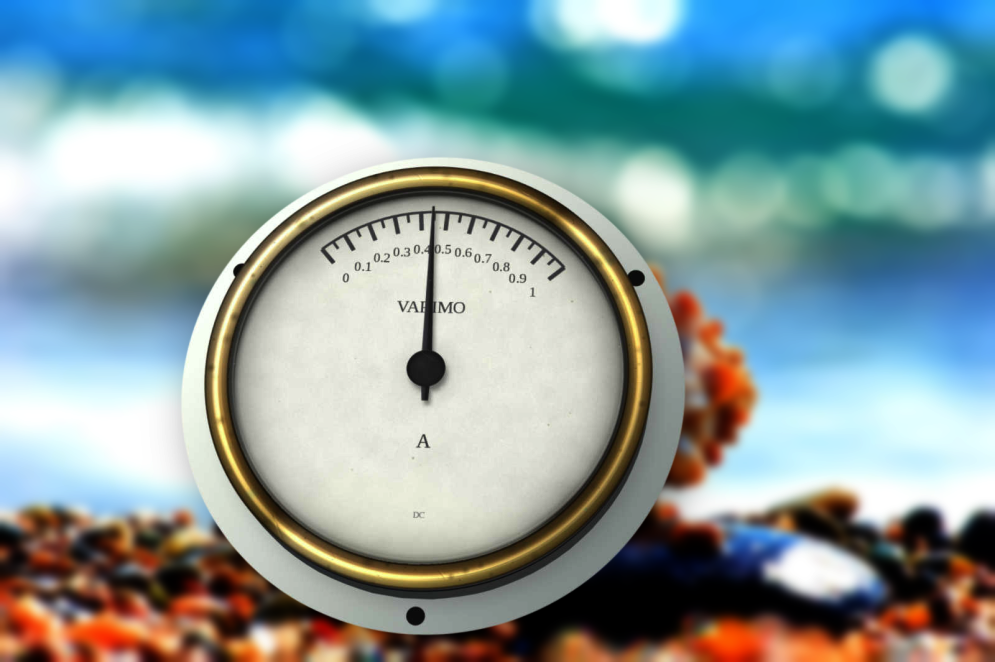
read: value=0.45 unit=A
